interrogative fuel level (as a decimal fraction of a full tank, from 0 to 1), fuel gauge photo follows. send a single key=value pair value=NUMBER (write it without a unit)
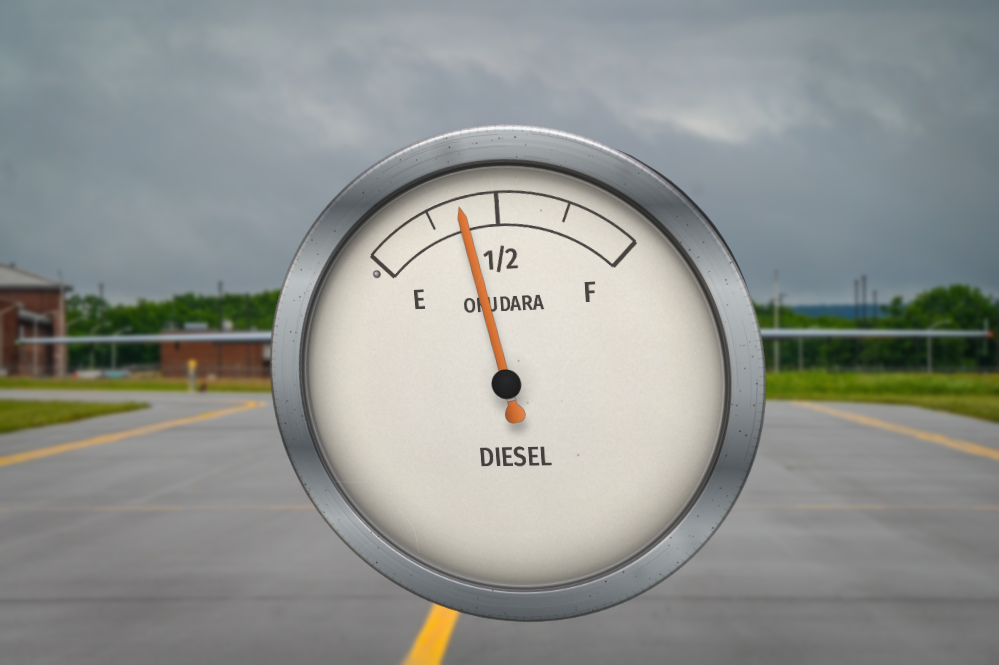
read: value=0.375
